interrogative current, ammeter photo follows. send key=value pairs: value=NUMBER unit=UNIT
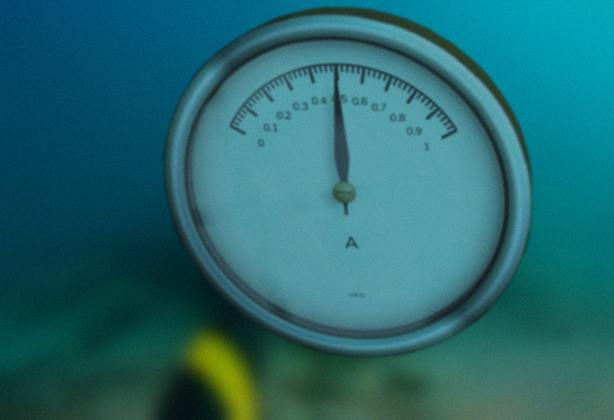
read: value=0.5 unit=A
